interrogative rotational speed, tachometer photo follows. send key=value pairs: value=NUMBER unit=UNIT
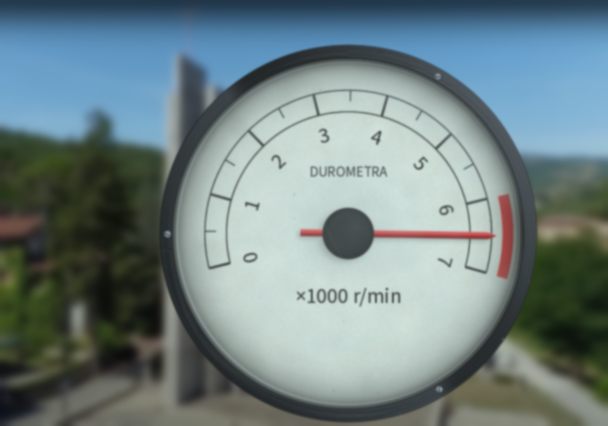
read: value=6500 unit=rpm
